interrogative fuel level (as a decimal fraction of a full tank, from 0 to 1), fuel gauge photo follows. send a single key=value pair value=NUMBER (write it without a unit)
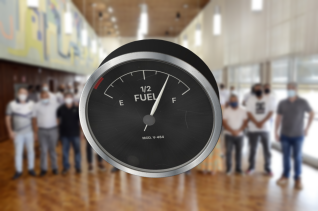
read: value=0.75
